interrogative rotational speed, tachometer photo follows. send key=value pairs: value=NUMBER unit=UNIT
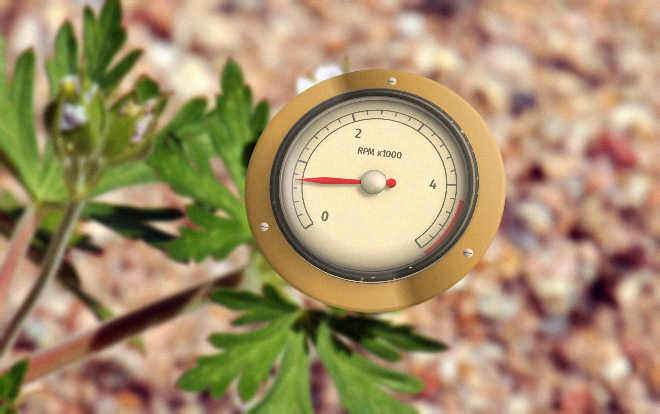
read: value=700 unit=rpm
